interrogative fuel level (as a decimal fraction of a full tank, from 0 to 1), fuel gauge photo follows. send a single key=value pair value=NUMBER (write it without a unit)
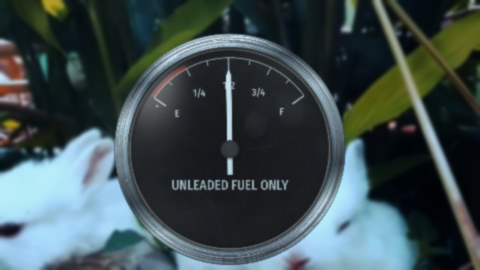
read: value=0.5
